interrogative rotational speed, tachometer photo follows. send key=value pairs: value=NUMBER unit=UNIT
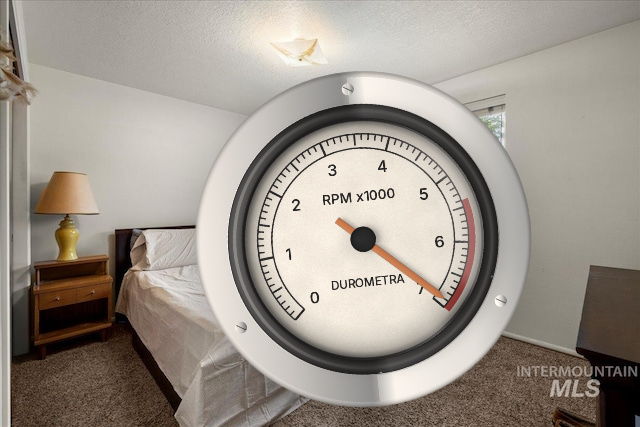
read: value=6900 unit=rpm
